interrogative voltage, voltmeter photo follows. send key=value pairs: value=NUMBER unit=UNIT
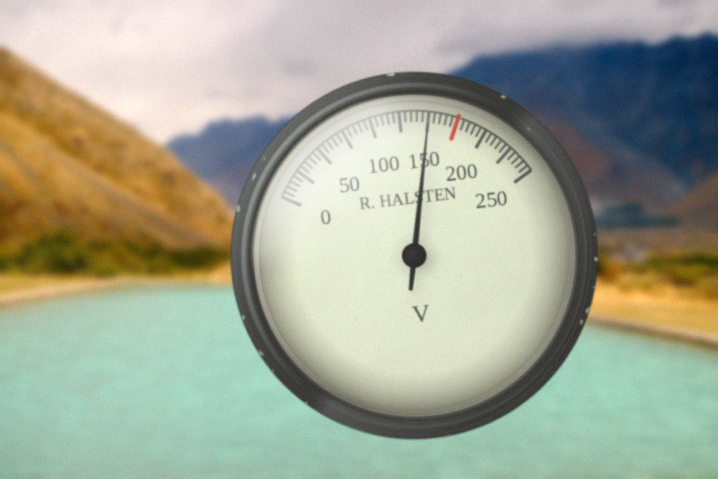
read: value=150 unit=V
